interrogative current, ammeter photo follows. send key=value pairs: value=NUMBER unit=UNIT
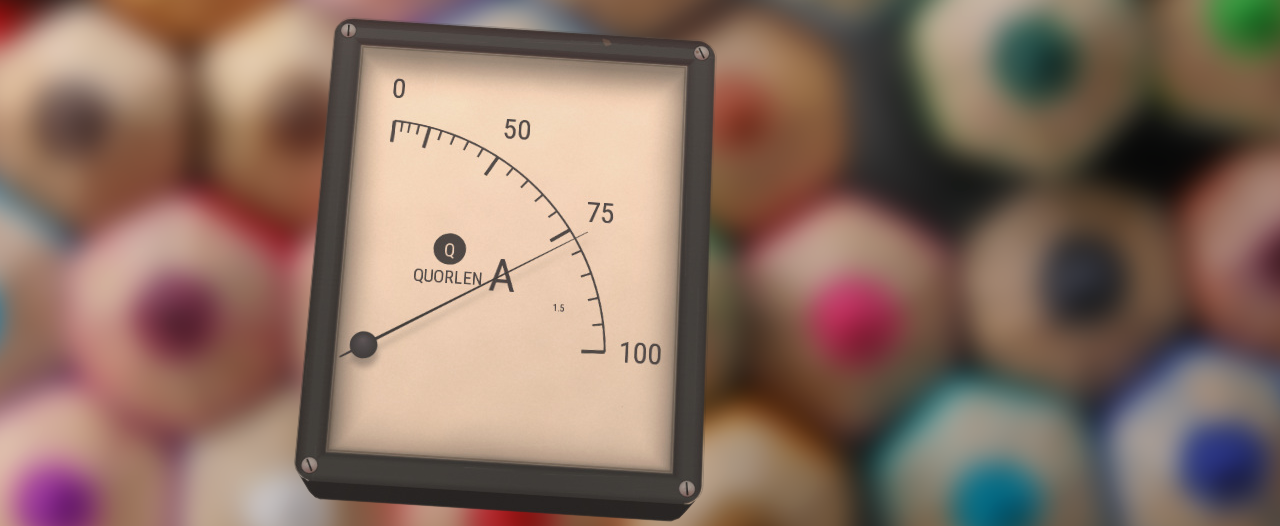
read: value=77.5 unit=A
